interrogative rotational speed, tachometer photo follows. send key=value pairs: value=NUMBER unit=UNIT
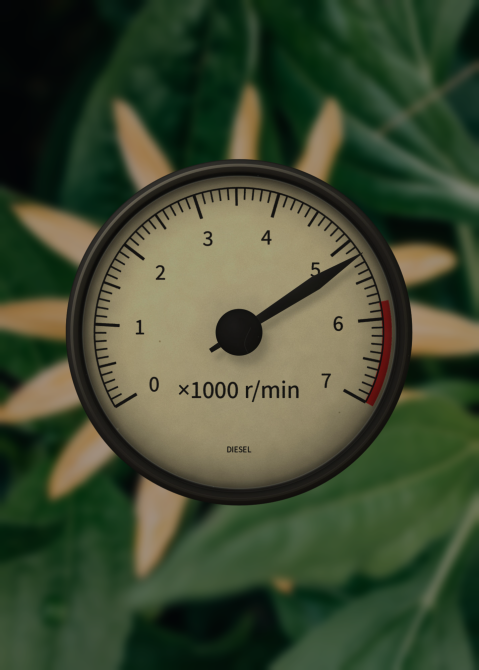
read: value=5200 unit=rpm
